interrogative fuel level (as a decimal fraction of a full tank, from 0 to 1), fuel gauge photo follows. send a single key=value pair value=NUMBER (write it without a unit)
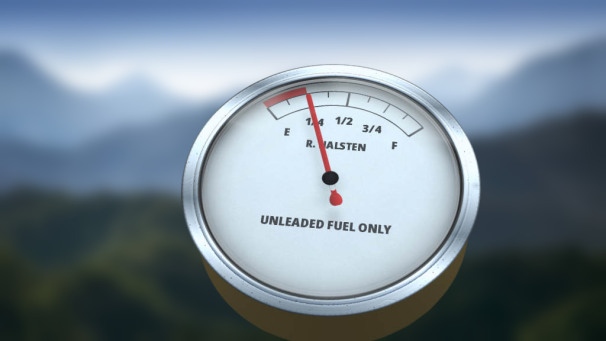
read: value=0.25
